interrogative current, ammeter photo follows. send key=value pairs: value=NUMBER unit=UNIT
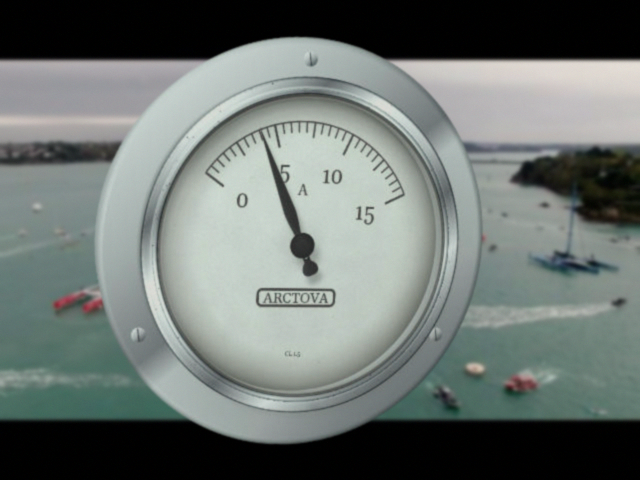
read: value=4 unit=A
